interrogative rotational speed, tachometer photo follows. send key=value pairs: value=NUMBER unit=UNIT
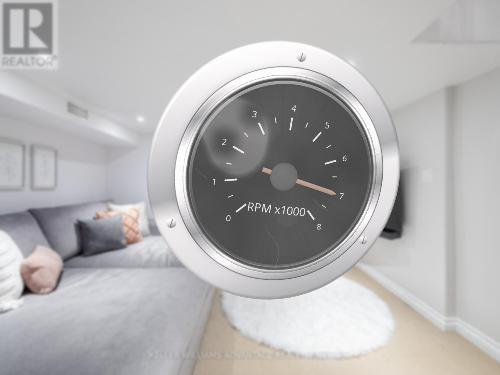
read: value=7000 unit=rpm
